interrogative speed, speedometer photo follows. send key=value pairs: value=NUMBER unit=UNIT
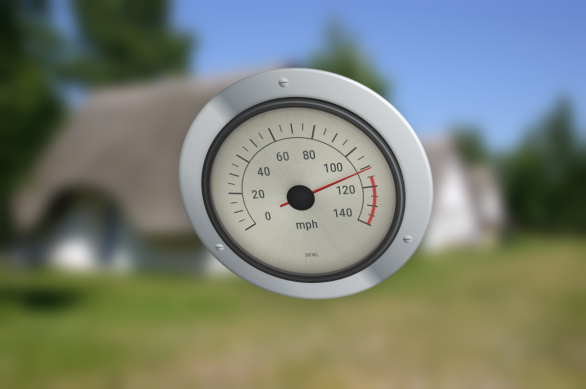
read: value=110 unit=mph
